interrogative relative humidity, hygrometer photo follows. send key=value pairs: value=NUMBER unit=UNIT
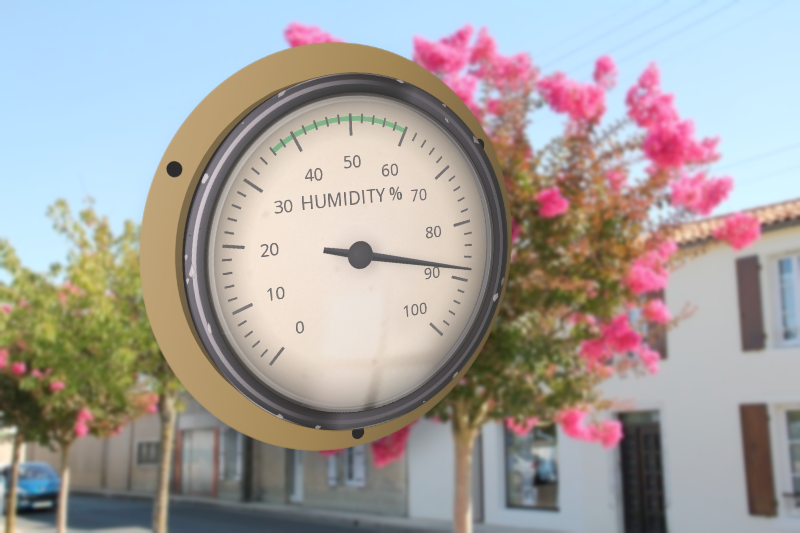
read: value=88 unit=%
